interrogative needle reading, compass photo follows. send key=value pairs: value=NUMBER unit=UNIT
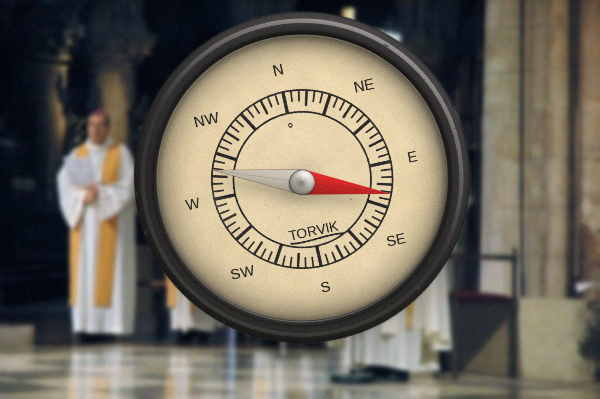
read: value=110 unit=°
